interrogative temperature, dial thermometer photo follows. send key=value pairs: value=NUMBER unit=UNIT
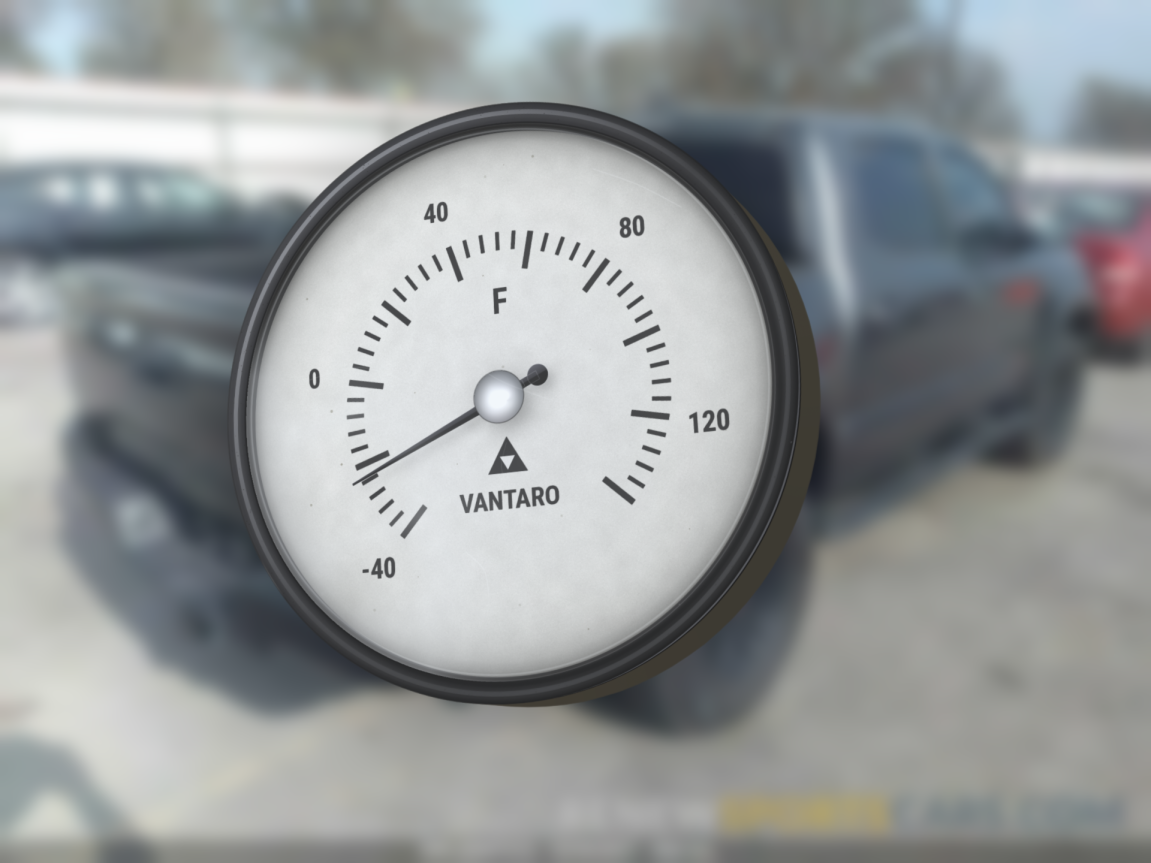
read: value=-24 unit=°F
